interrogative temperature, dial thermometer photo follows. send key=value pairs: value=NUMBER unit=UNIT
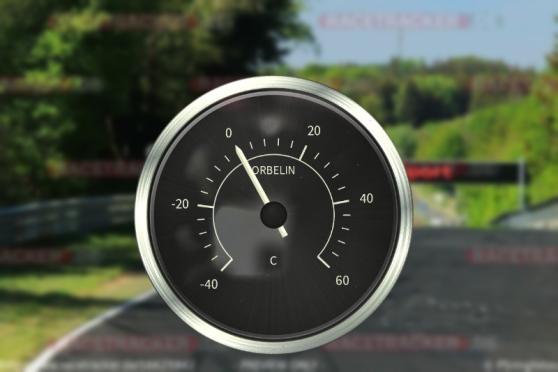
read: value=0 unit=°C
